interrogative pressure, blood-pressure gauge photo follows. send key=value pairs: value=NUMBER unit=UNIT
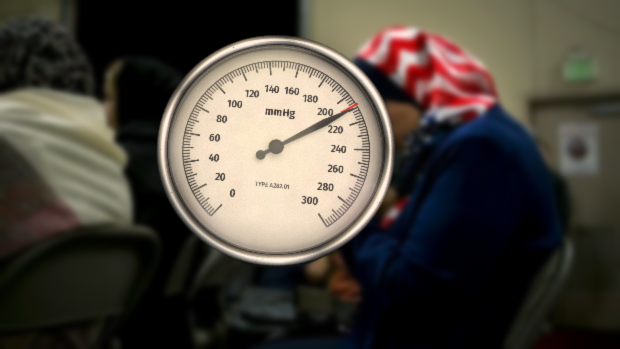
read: value=210 unit=mmHg
